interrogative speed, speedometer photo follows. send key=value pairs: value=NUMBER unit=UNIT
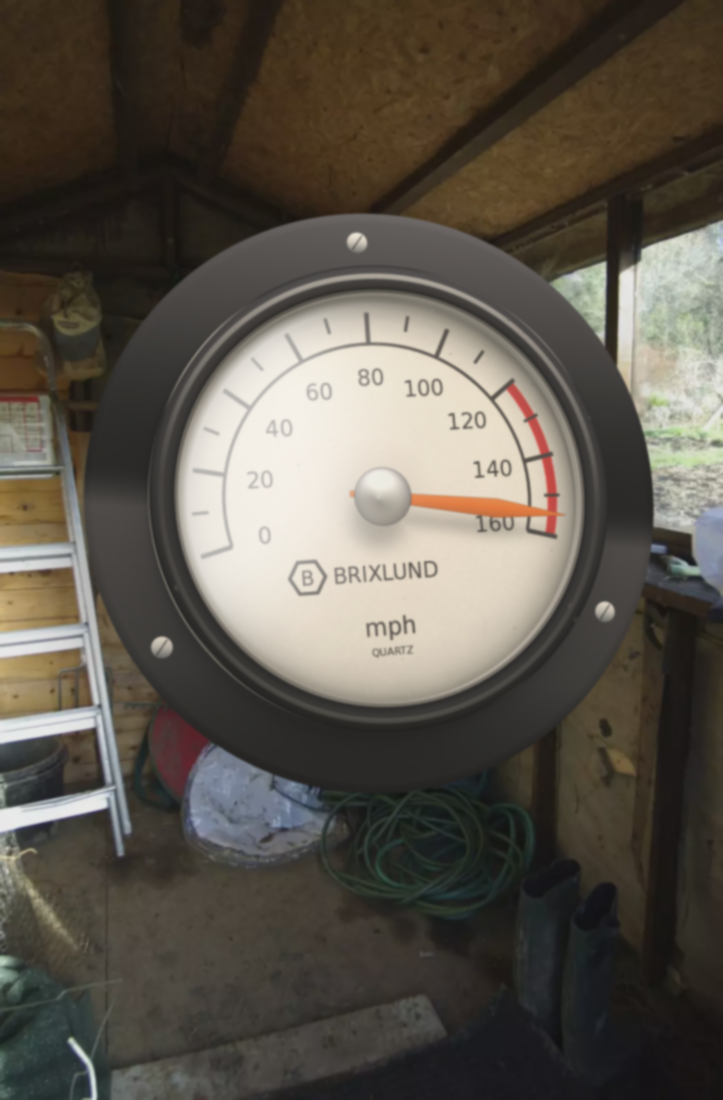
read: value=155 unit=mph
